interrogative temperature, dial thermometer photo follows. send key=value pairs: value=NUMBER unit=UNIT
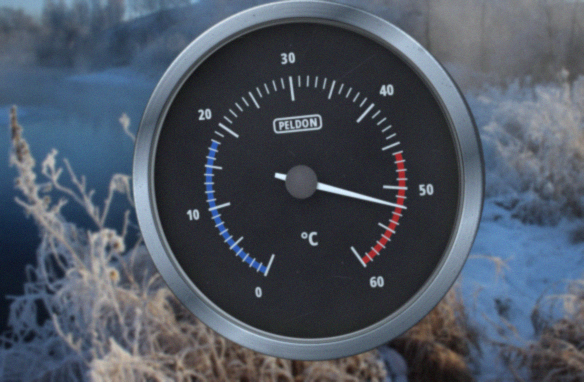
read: value=52 unit=°C
